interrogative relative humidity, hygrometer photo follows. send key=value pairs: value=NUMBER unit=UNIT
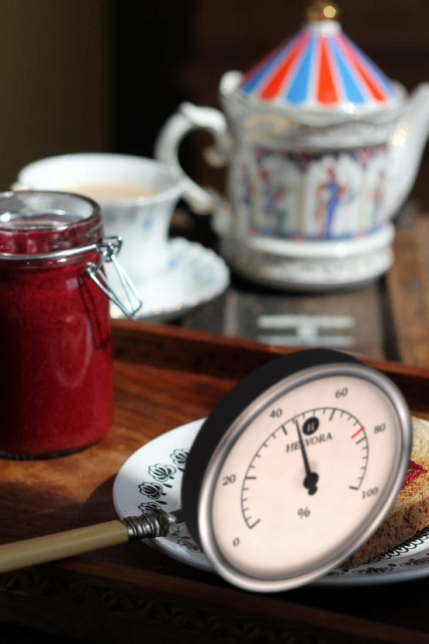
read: value=44 unit=%
